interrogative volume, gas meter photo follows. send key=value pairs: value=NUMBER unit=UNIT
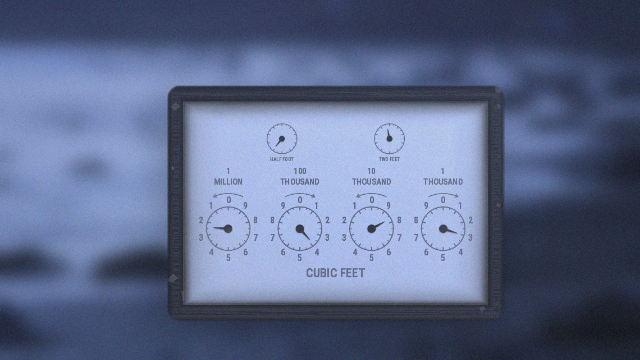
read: value=238300 unit=ft³
